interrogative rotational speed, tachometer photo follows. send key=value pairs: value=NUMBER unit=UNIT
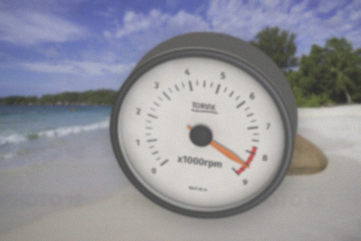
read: value=8500 unit=rpm
